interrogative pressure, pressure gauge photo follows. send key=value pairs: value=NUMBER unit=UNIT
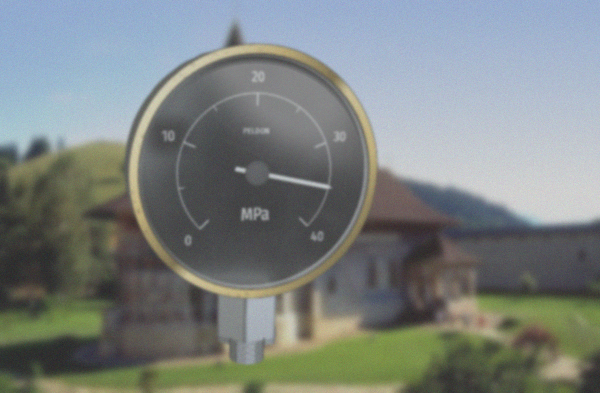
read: value=35 unit=MPa
